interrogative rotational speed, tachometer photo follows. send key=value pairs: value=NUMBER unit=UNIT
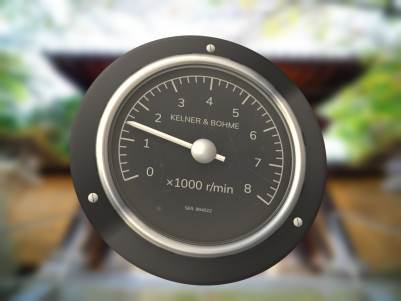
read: value=1400 unit=rpm
